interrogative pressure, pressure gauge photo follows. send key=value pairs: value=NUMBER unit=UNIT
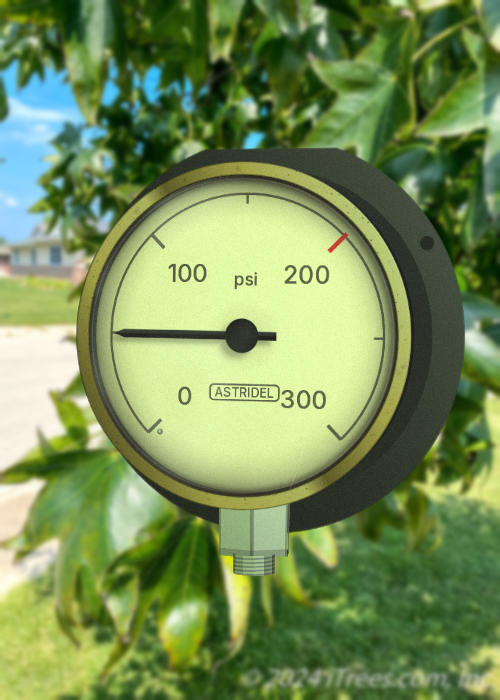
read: value=50 unit=psi
